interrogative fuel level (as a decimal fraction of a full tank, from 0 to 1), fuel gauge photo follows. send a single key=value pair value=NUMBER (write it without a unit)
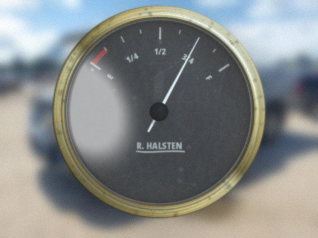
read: value=0.75
